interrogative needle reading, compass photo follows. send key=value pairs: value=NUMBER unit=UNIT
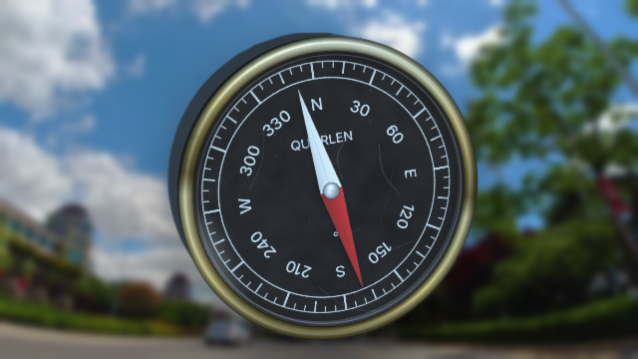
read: value=170 unit=°
